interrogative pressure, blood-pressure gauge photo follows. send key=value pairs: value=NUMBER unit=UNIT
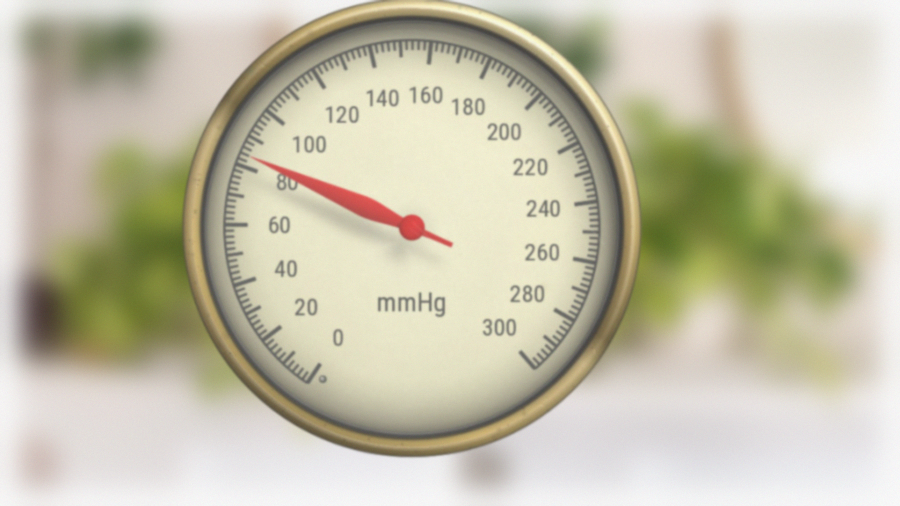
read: value=84 unit=mmHg
